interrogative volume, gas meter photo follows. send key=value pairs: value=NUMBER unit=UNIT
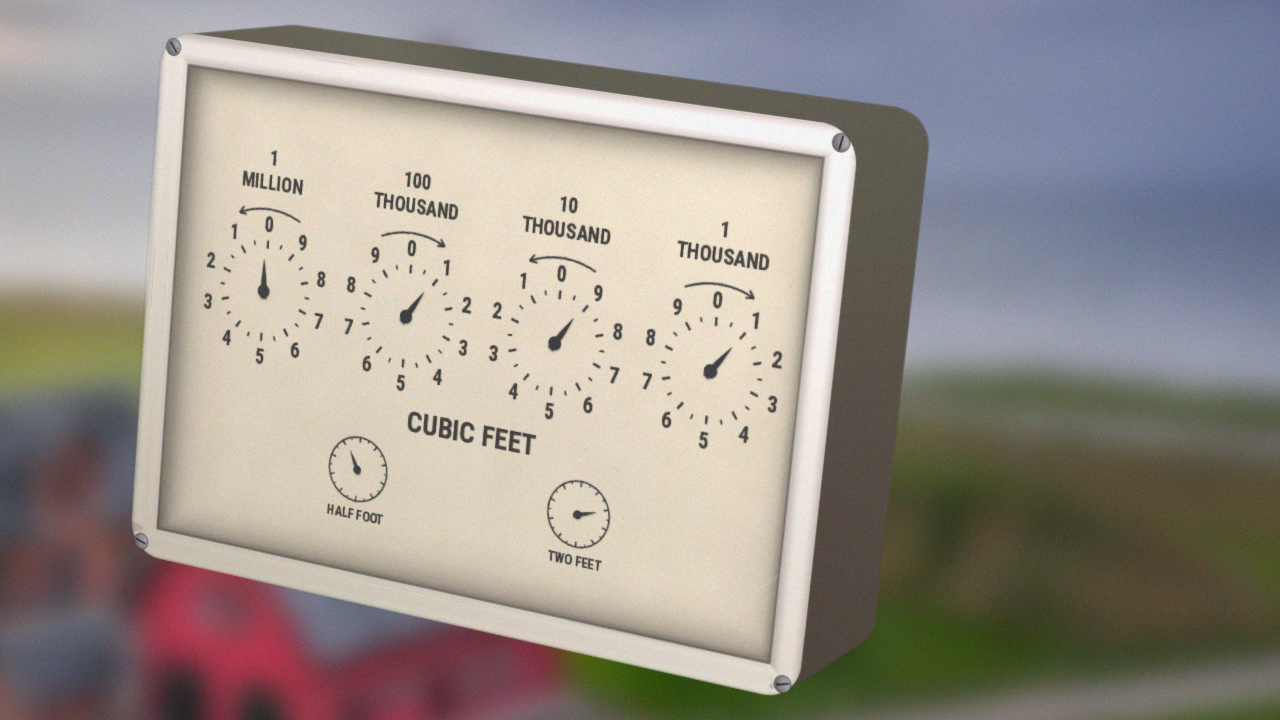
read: value=9100 unit=ft³
